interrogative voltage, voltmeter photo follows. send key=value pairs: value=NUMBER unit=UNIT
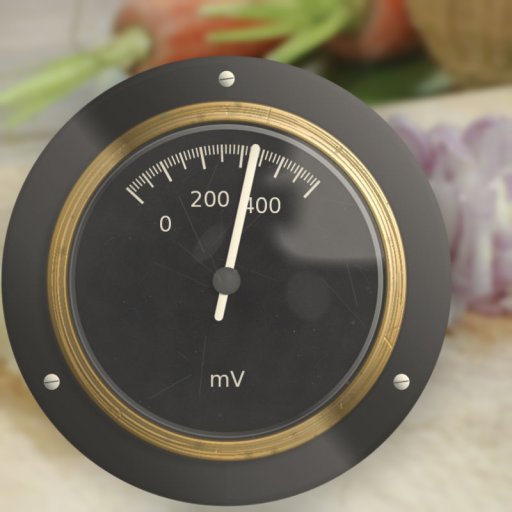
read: value=330 unit=mV
